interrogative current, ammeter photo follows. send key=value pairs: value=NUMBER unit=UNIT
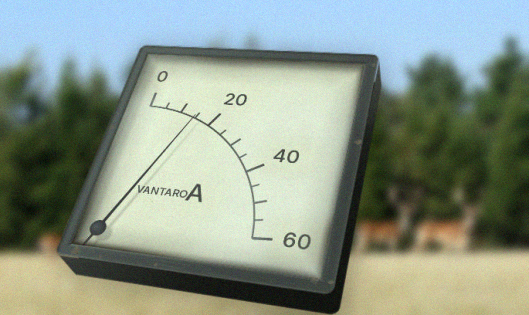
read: value=15 unit=A
